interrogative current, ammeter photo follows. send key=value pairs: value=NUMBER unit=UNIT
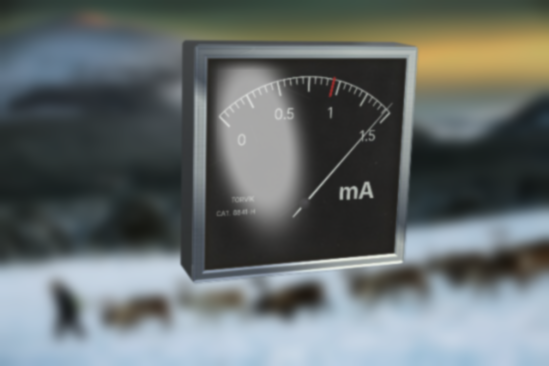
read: value=1.45 unit=mA
